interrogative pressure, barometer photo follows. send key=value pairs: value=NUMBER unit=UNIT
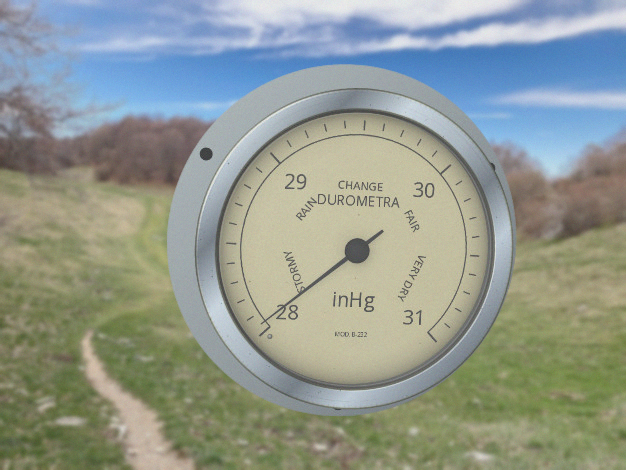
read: value=28.05 unit=inHg
